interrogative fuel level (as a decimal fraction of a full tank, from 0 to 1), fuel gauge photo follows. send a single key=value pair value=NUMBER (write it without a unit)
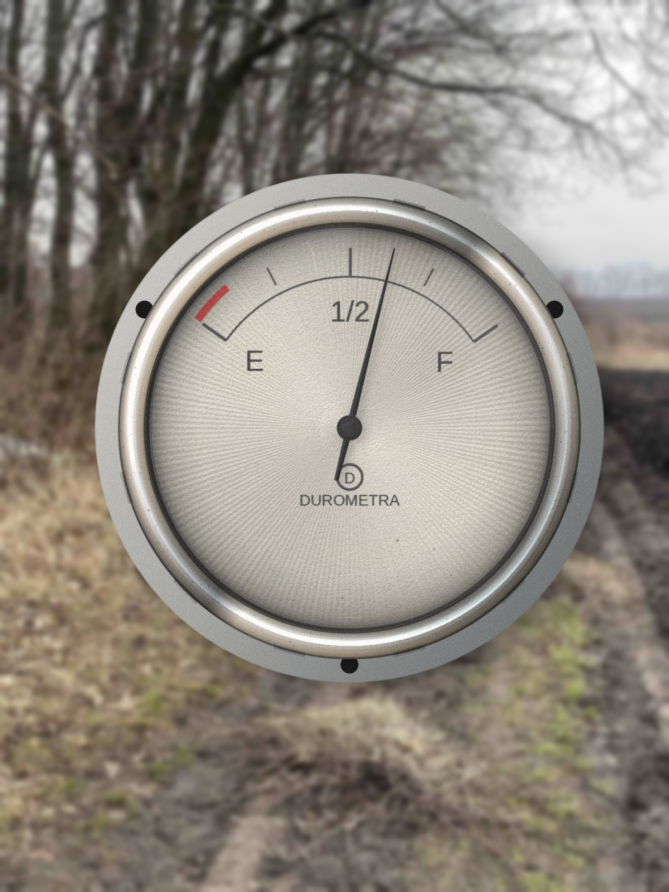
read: value=0.625
